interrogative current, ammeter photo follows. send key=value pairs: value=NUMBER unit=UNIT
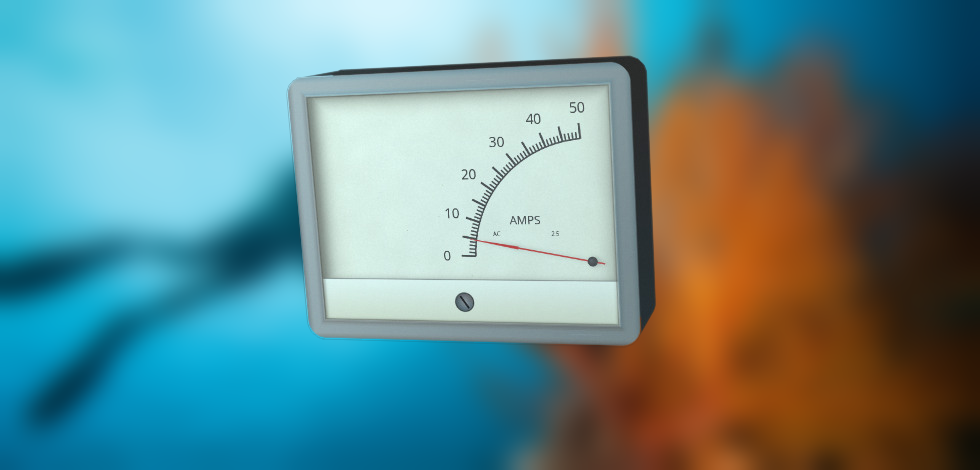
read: value=5 unit=A
